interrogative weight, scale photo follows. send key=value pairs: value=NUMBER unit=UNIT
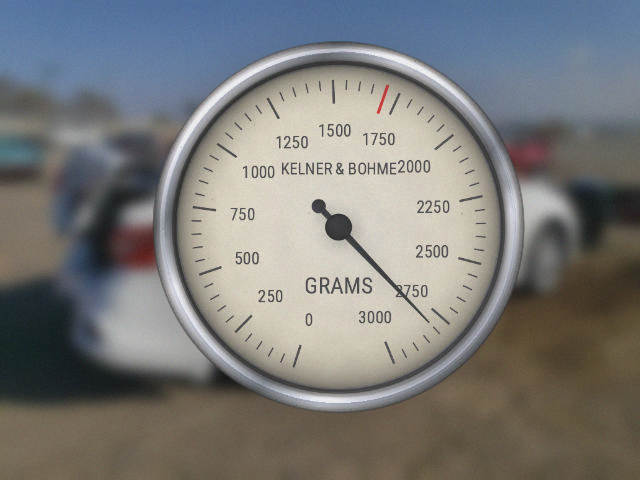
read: value=2800 unit=g
